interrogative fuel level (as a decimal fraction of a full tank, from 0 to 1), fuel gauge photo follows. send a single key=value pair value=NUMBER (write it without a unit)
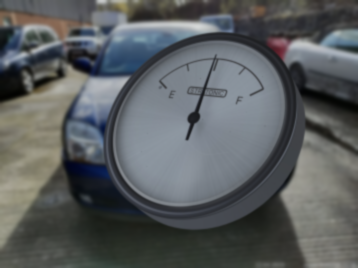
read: value=0.5
